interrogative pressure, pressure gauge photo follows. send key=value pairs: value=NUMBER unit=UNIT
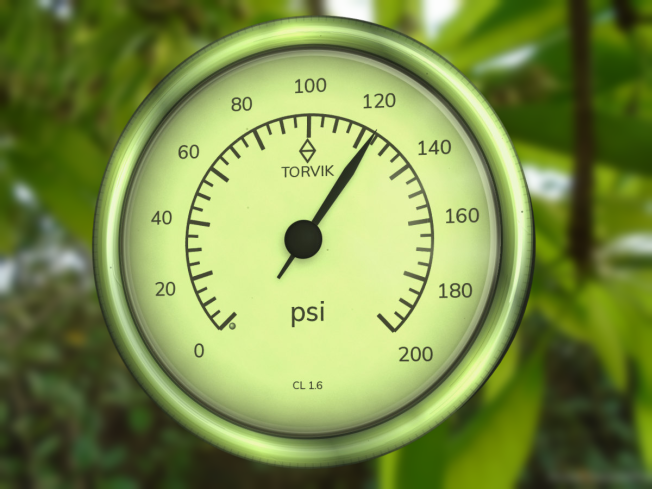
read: value=125 unit=psi
